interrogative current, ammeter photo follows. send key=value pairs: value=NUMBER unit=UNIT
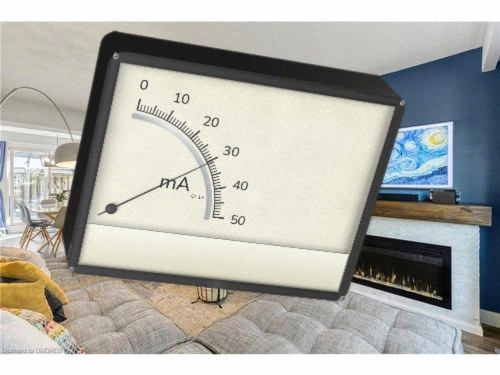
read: value=30 unit=mA
